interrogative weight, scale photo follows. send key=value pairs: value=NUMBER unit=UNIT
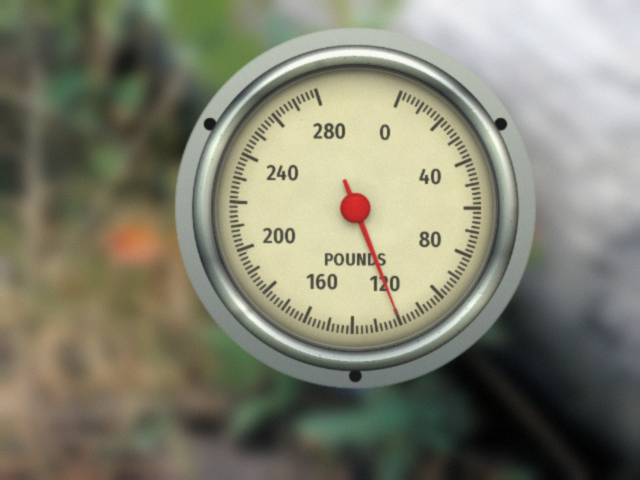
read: value=120 unit=lb
